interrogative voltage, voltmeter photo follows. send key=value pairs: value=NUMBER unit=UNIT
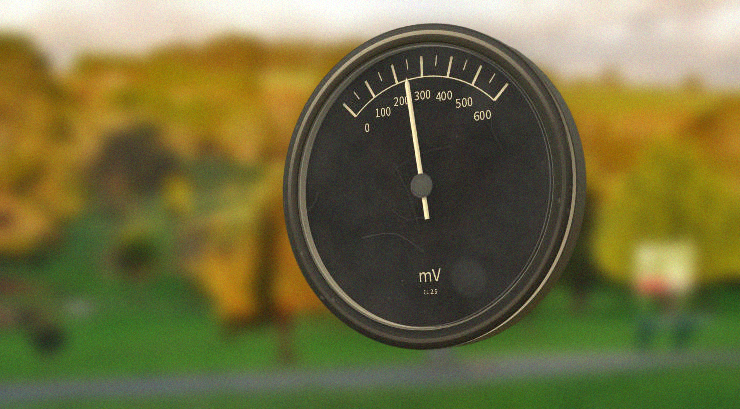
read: value=250 unit=mV
